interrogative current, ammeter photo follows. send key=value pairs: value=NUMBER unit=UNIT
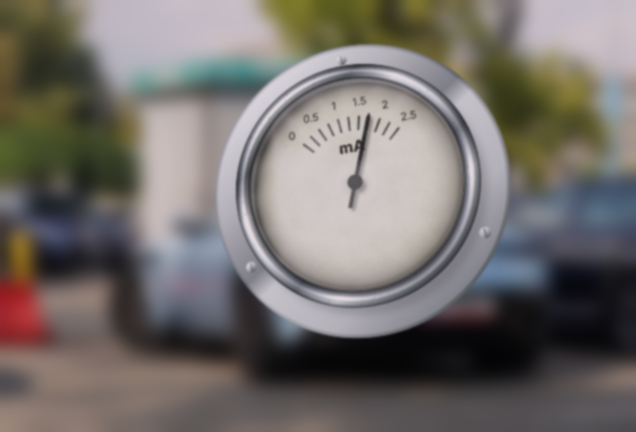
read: value=1.75 unit=mA
